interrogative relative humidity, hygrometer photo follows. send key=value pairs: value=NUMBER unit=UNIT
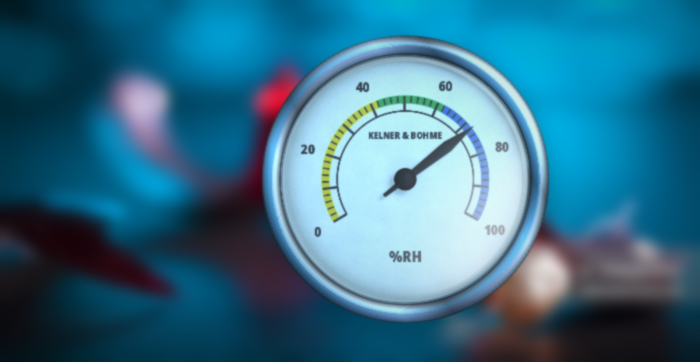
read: value=72 unit=%
